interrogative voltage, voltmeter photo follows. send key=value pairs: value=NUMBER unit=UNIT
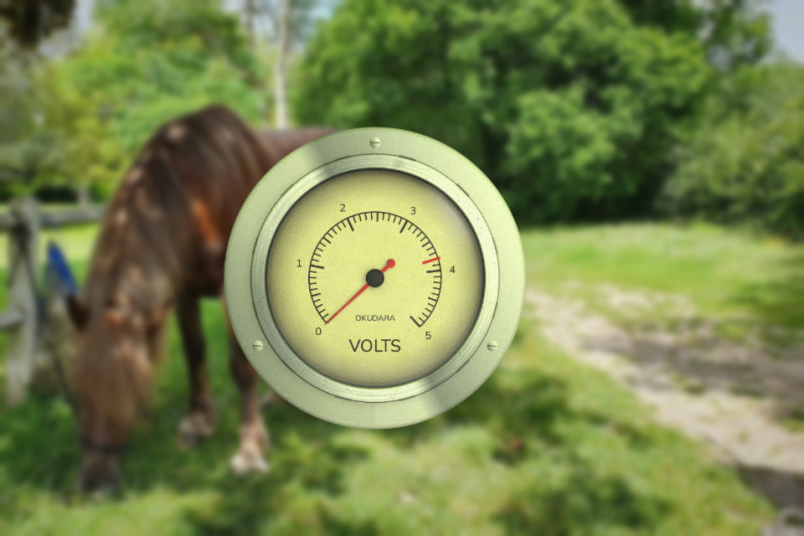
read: value=0 unit=V
